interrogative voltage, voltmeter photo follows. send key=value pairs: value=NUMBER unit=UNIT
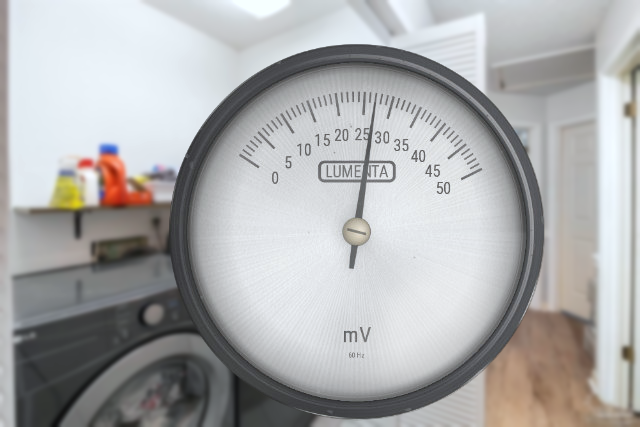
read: value=27 unit=mV
